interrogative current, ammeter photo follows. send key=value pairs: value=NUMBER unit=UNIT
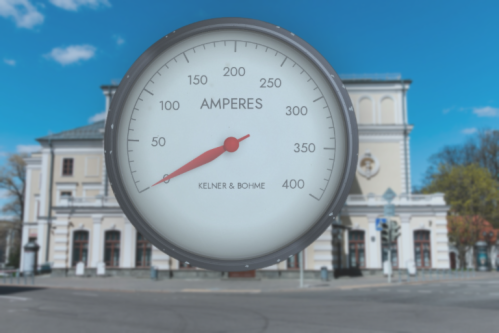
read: value=0 unit=A
